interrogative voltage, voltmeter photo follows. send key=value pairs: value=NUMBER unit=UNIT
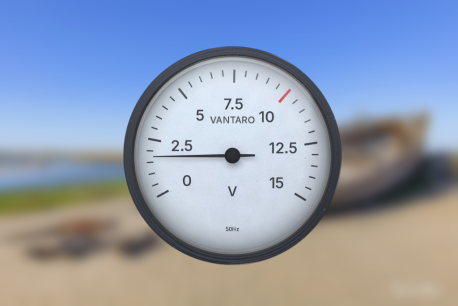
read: value=1.75 unit=V
